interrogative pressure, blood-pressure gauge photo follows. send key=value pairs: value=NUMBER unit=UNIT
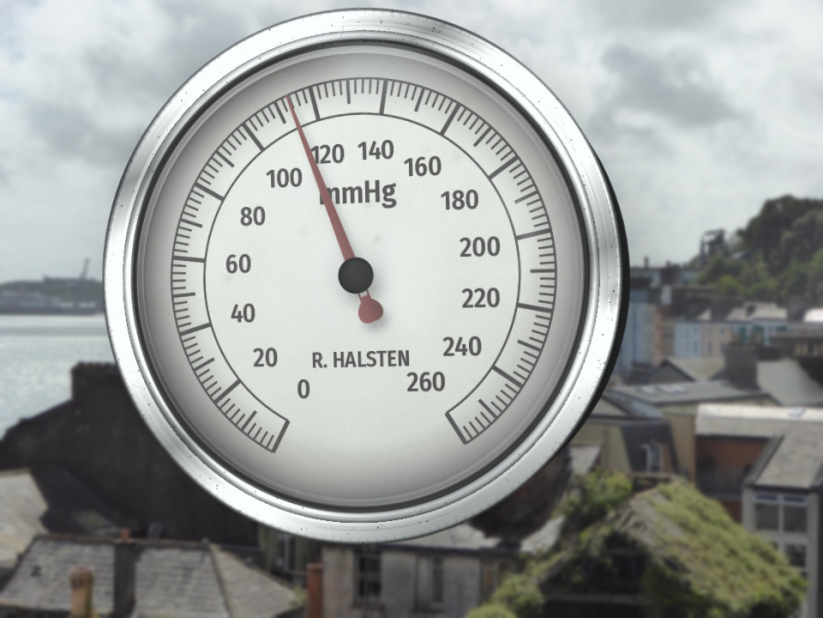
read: value=114 unit=mmHg
